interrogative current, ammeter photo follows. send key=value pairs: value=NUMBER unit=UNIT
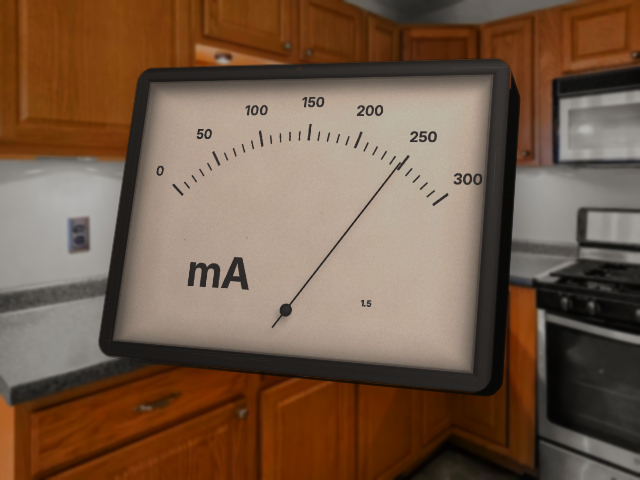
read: value=250 unit=mA
